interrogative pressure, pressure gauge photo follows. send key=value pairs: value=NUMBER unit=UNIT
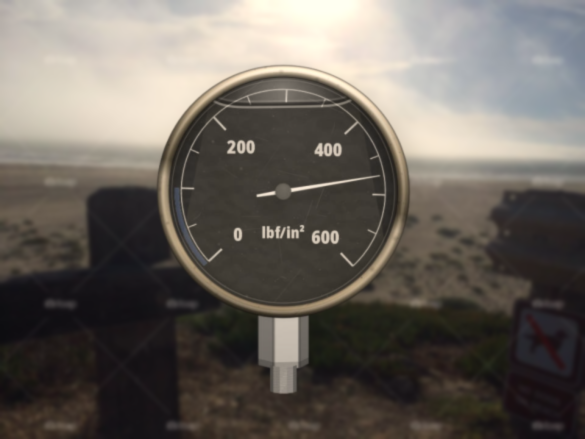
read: value=475 unit=psi
